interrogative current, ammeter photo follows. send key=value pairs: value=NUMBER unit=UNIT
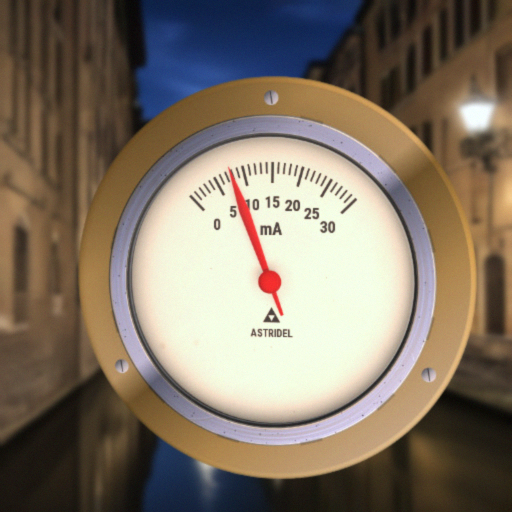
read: value=8 unit=mA
